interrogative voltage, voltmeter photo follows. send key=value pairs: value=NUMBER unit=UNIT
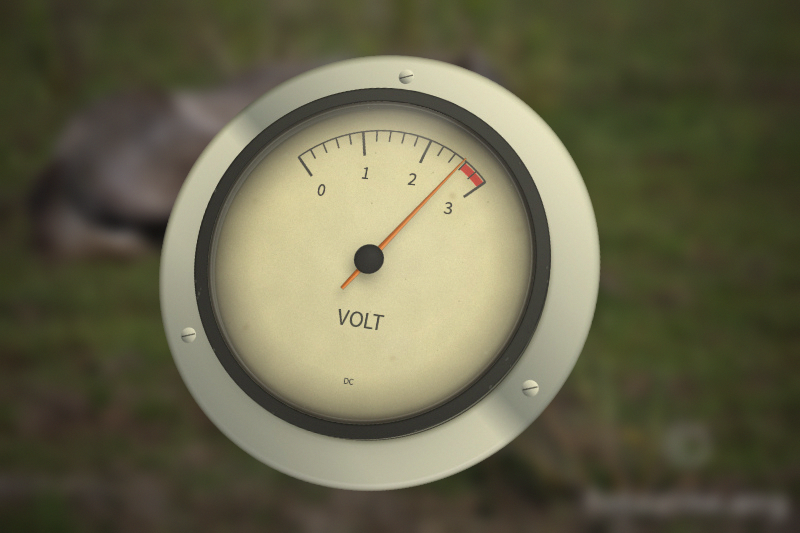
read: value=2.6 unit=V
